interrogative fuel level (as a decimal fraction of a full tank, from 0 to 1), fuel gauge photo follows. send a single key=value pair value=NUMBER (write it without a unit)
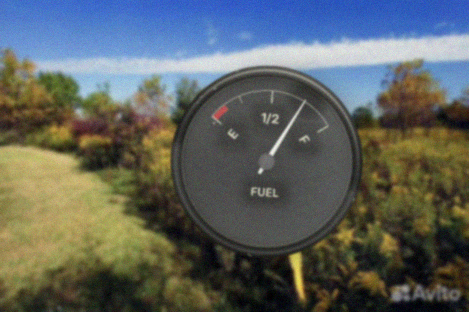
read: value=0.75
